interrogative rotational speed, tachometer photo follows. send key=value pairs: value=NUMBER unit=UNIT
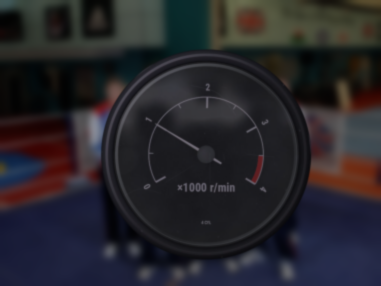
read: value=1000 unit=rpm
